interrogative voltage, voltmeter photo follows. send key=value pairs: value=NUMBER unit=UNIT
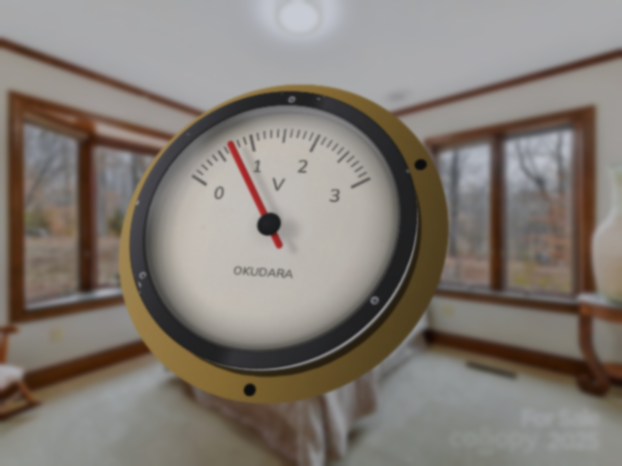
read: value=0.7 unit=V
